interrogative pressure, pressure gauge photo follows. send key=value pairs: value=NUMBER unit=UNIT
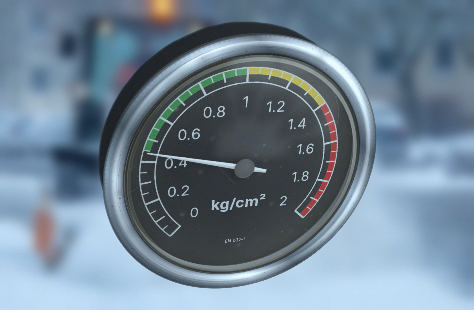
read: value=0.45 unit=kg/cm²
